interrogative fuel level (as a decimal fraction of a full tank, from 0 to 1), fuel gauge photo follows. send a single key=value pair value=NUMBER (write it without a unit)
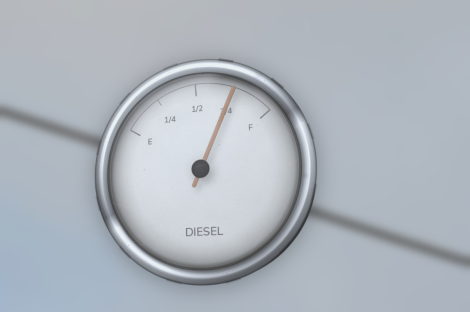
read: value=0.75
